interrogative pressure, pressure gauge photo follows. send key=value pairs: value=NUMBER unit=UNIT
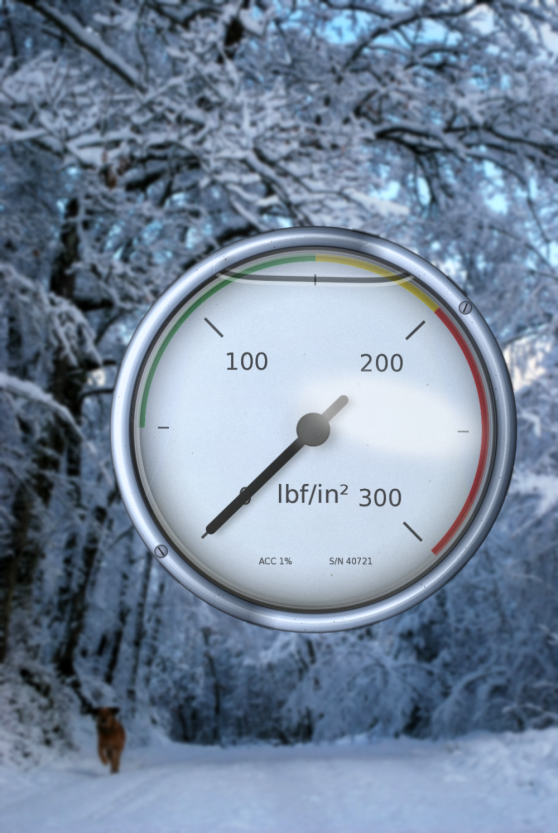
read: value=0 unit=psi
